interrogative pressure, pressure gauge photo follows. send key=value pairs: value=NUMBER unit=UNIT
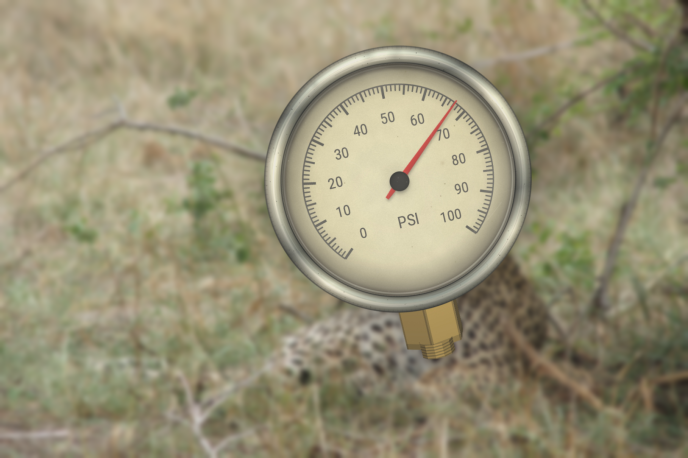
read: value=67 unit=psi
